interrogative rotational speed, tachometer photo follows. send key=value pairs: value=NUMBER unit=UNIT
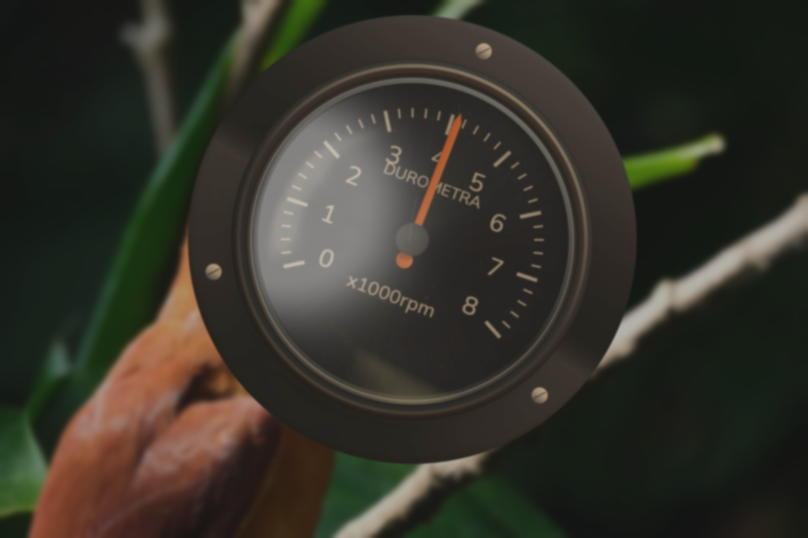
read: value=4100 unit=rpm
